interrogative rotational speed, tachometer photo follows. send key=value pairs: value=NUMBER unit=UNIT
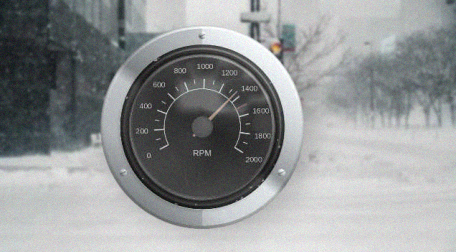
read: value=1350 unit=rpm
